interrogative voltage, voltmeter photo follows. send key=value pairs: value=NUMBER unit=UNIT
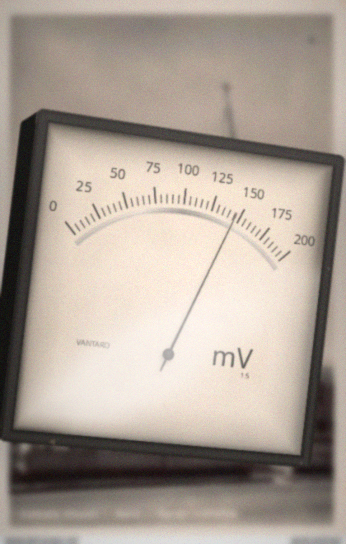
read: value=145 unit=mV
